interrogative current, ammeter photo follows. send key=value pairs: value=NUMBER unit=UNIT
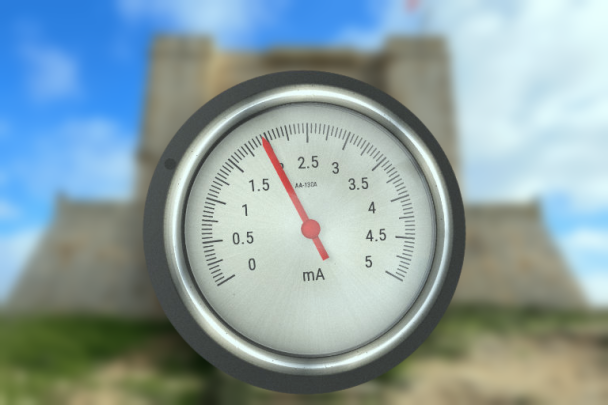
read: value=1.95 unit=mA
